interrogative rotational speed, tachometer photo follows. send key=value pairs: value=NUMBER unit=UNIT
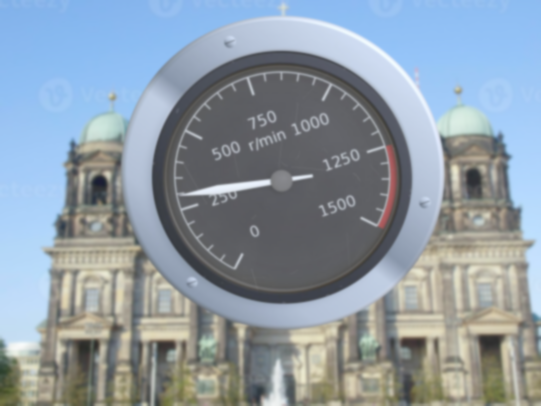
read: value=300 unit=rpm
